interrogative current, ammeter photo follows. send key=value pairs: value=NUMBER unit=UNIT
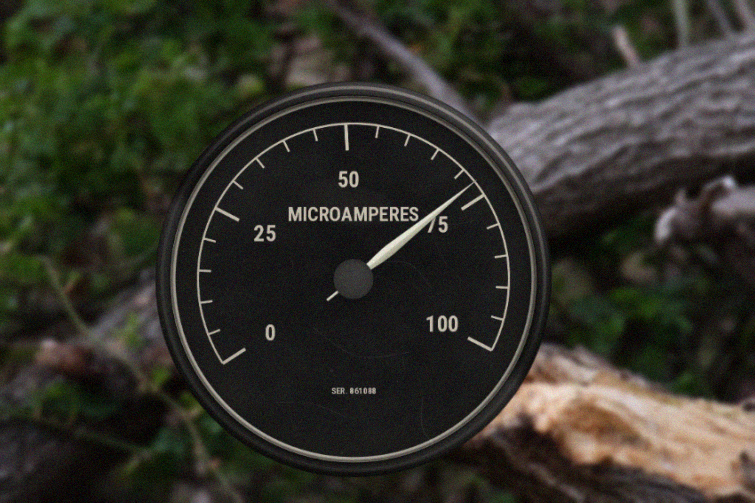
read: value=72.5 unit=µA
